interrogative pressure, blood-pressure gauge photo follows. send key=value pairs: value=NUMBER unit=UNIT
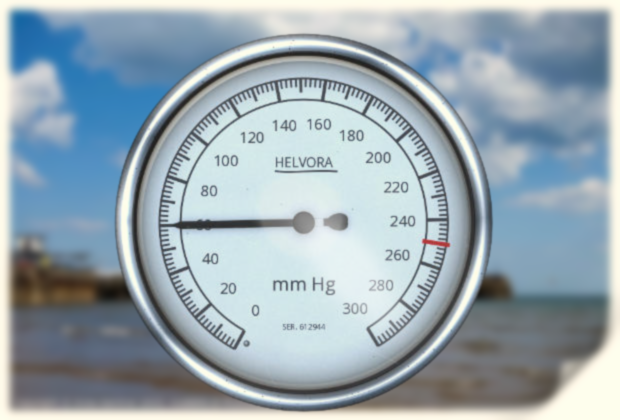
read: value=60 unit=mmHg
